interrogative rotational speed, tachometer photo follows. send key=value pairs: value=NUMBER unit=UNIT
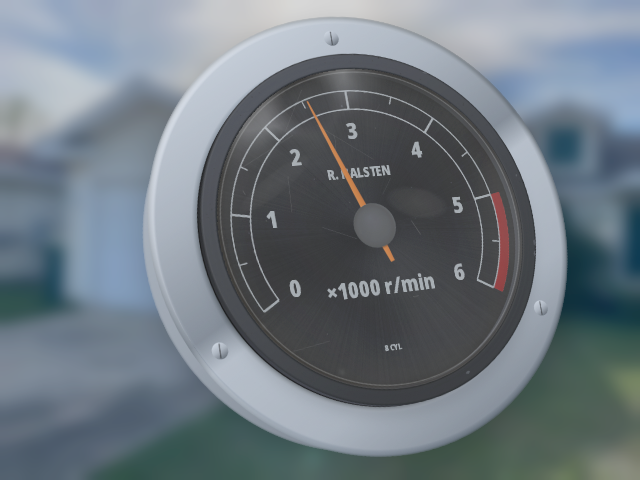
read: value=2500 unit=rpm
